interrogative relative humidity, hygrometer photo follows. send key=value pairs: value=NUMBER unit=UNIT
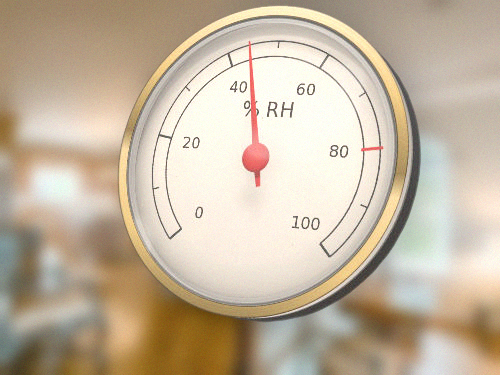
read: value=45 unit=%
